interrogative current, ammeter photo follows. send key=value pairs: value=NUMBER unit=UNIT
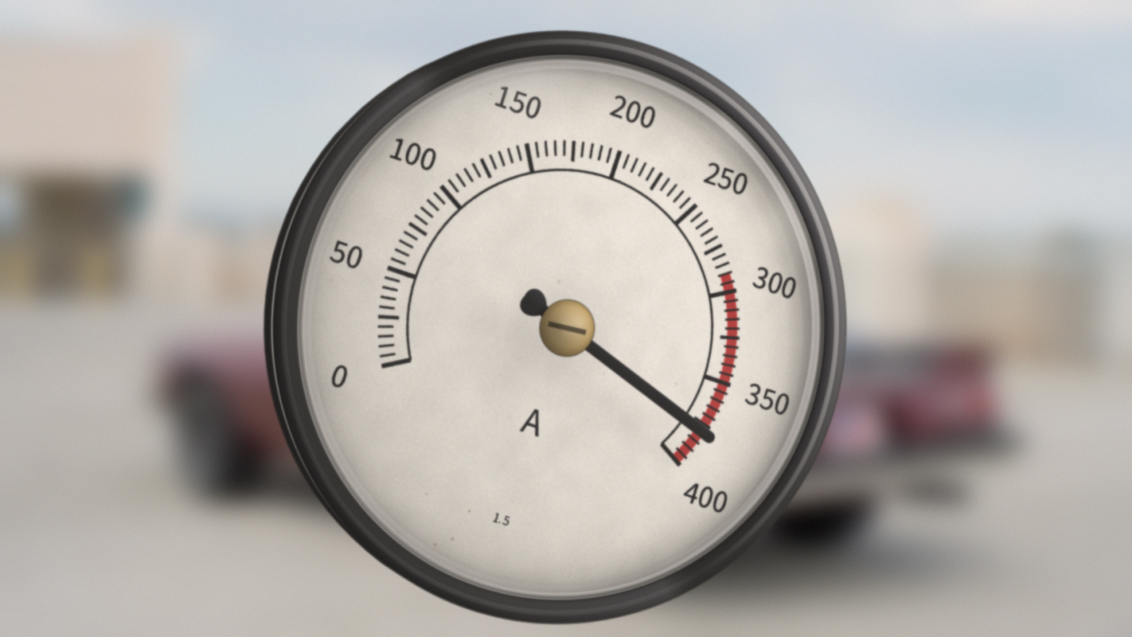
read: value=380 unit=A
